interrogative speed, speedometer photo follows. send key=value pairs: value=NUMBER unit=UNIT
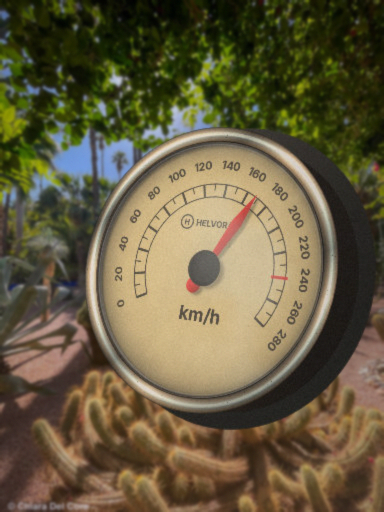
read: value=170 unit=km/h
